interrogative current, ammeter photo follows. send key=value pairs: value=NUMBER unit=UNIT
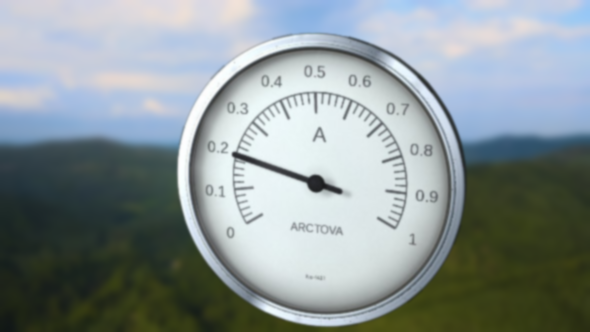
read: value=0.2 unit=A
